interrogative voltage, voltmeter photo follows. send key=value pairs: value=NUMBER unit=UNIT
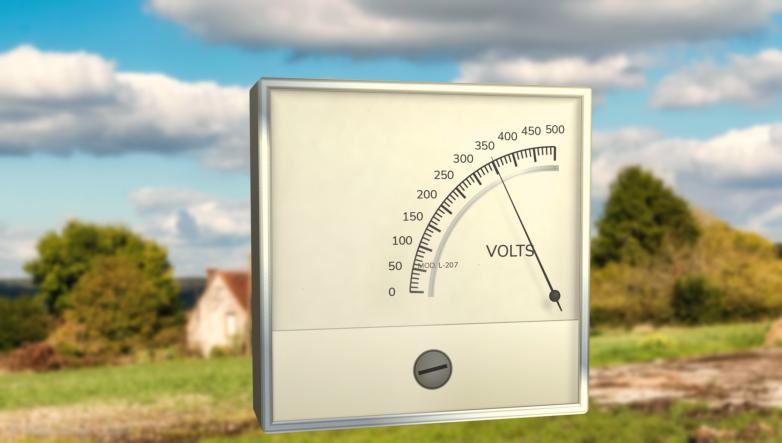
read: value=350 unit=V
